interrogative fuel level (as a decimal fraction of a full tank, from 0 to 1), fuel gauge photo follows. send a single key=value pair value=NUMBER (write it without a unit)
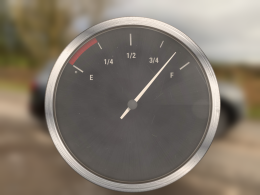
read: value=0.875
